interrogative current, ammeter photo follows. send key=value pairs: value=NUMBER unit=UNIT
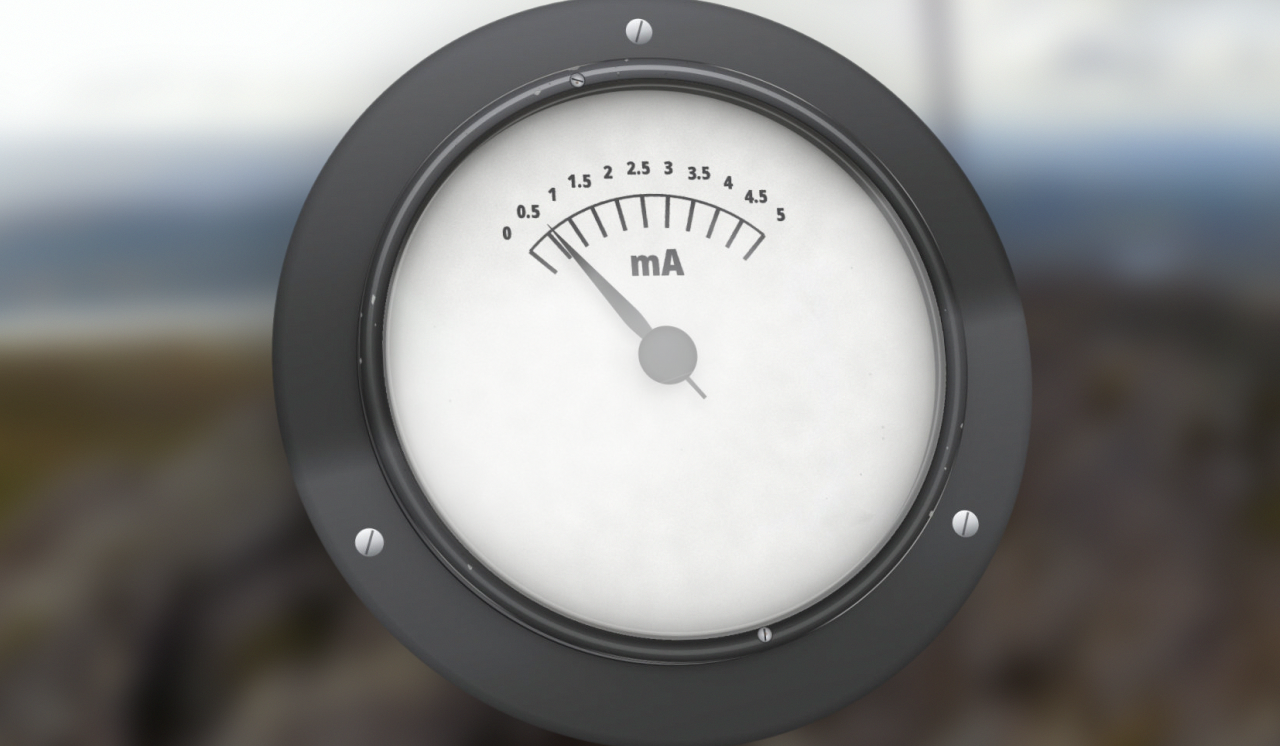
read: value=0.5 unit=mA
